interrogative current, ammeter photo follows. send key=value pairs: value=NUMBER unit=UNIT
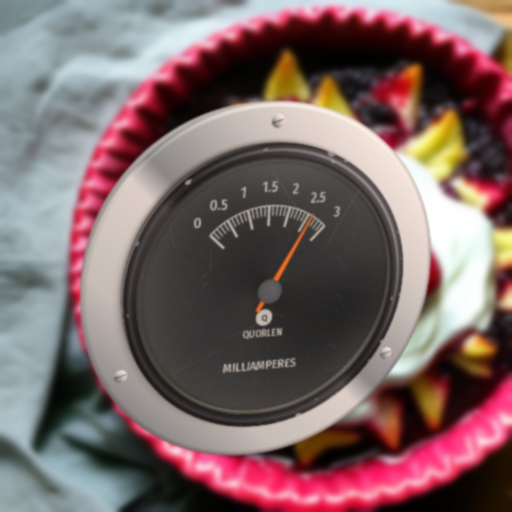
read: value=2.5 unit=mA
